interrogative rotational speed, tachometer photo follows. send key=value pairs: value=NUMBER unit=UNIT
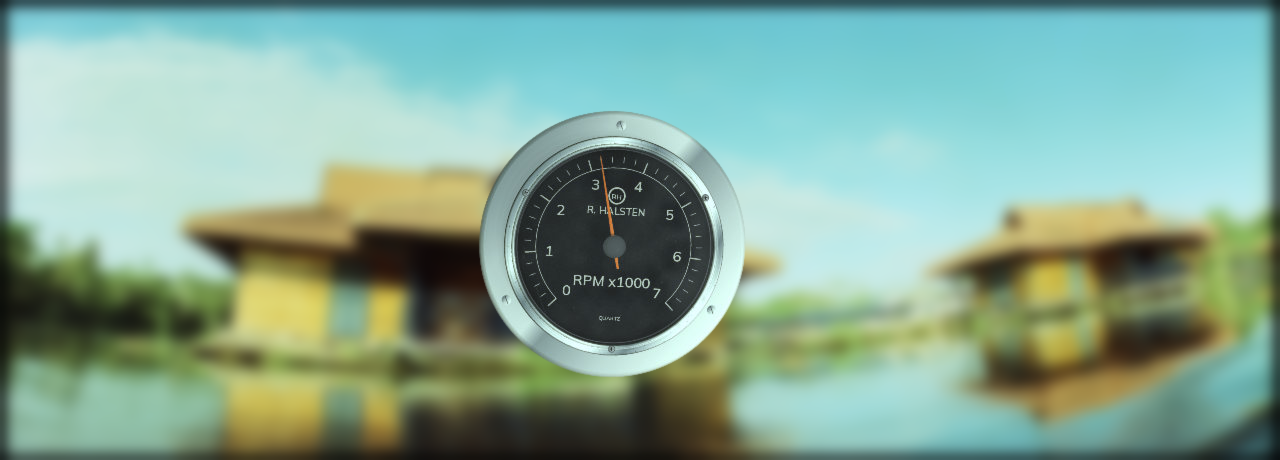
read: value=3200 unit=rpm
